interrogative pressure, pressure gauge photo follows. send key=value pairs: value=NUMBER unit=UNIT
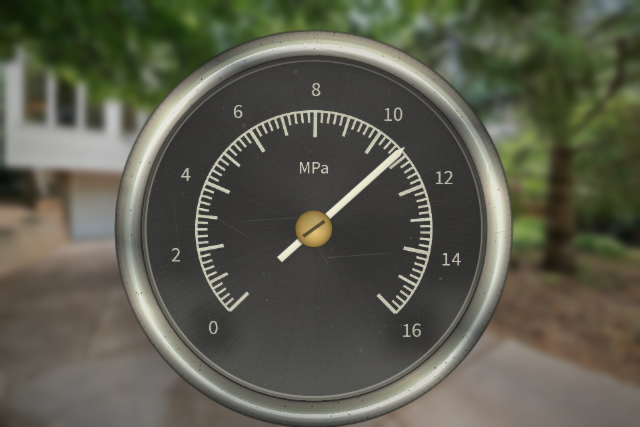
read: value=10.8 unit=MPa
